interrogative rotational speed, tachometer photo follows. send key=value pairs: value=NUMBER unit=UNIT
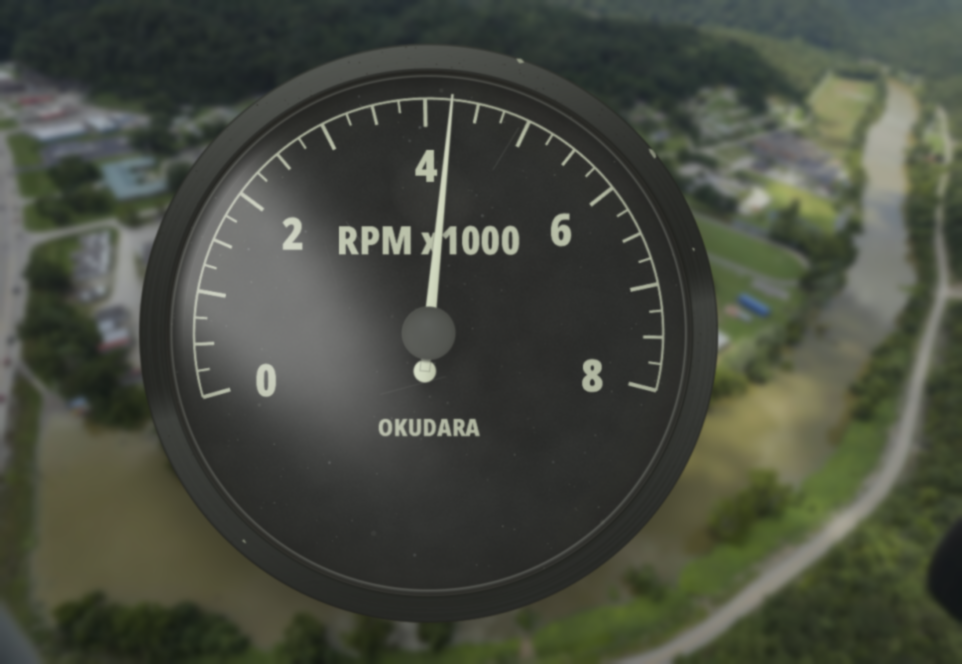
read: value=4250 unit=rpm
